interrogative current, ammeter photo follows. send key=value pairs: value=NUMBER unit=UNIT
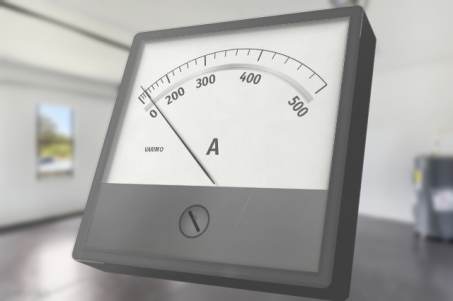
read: value=100 unit=A
